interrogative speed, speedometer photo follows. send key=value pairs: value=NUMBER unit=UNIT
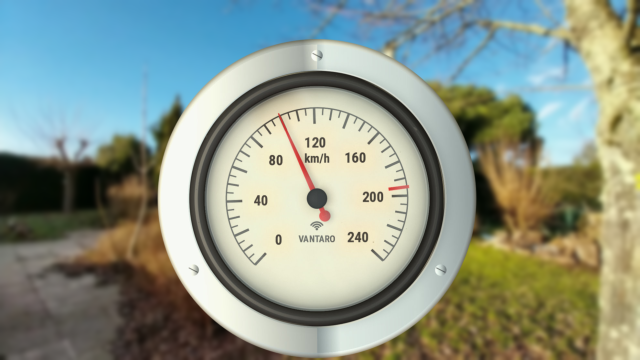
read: value=100 unit=km/h
